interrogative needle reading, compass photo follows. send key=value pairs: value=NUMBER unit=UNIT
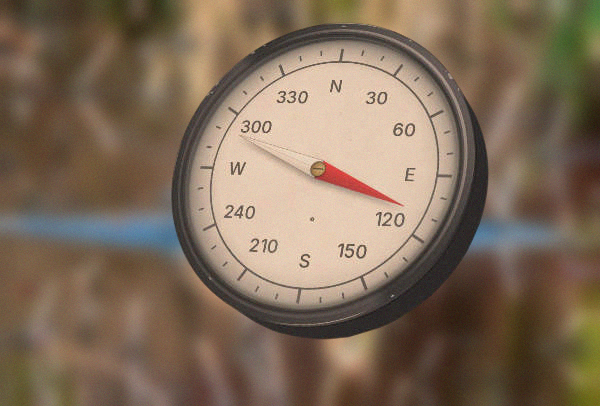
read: value=110 unit=°
